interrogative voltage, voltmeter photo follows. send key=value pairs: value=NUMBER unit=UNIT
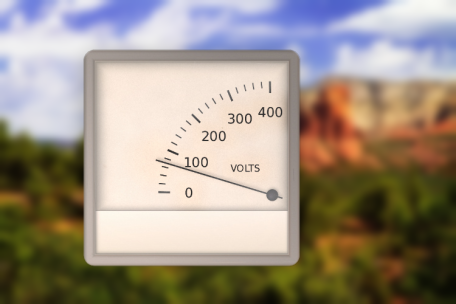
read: value=70 unit=V
